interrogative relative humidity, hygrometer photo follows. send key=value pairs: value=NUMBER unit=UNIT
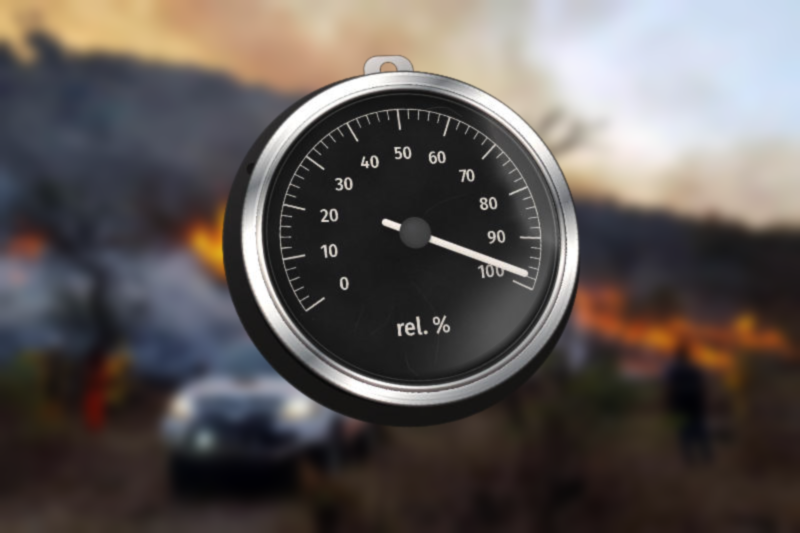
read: value=98 unit=%
